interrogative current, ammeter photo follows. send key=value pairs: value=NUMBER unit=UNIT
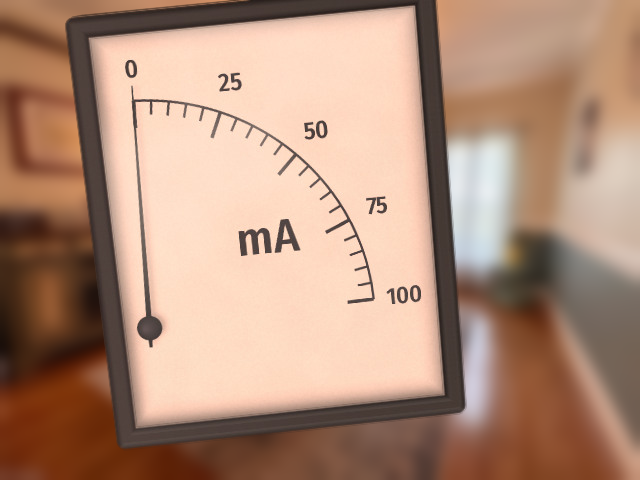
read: value=0 unit=mA
